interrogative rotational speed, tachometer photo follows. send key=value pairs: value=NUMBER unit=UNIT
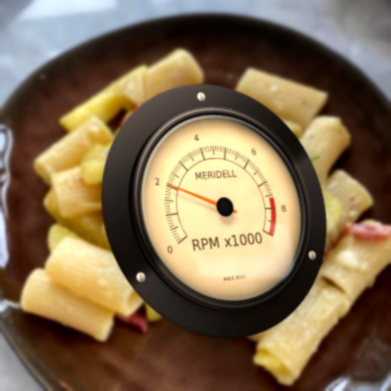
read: value=2000 unit=rpm
